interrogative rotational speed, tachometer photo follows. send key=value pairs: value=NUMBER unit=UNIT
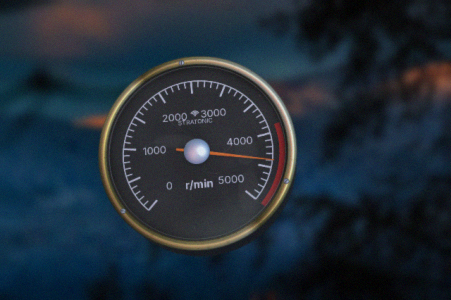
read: value=4400 unit=rpm
